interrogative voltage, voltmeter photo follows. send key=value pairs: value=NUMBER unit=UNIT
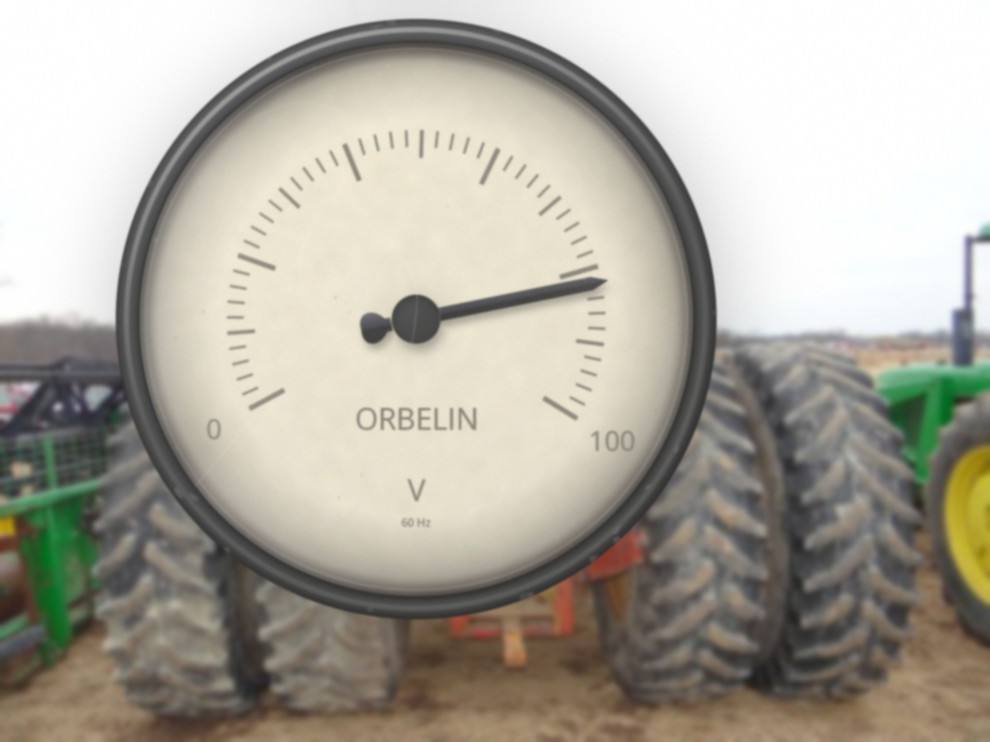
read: value=82 unit=V
